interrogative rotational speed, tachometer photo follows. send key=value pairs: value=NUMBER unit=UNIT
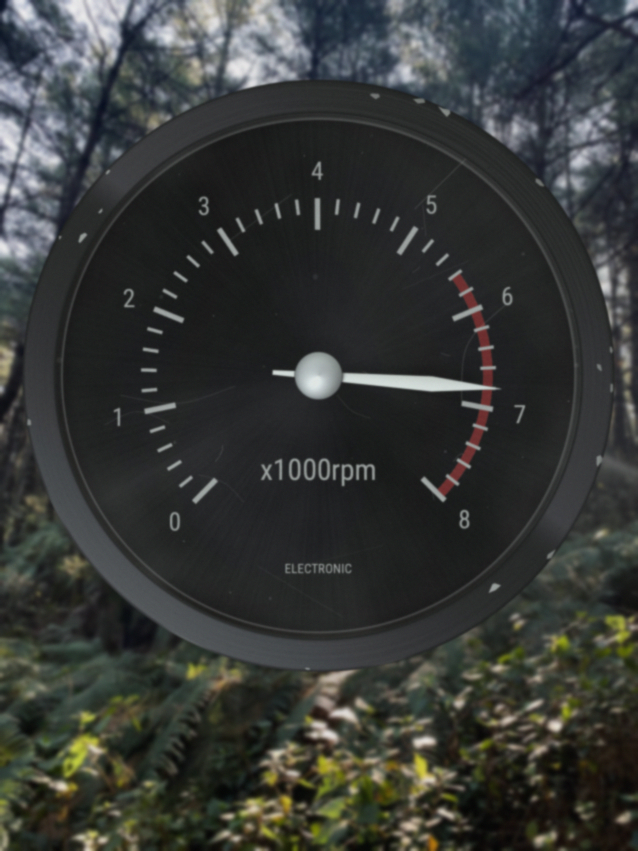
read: value=6800 unit=rpm
